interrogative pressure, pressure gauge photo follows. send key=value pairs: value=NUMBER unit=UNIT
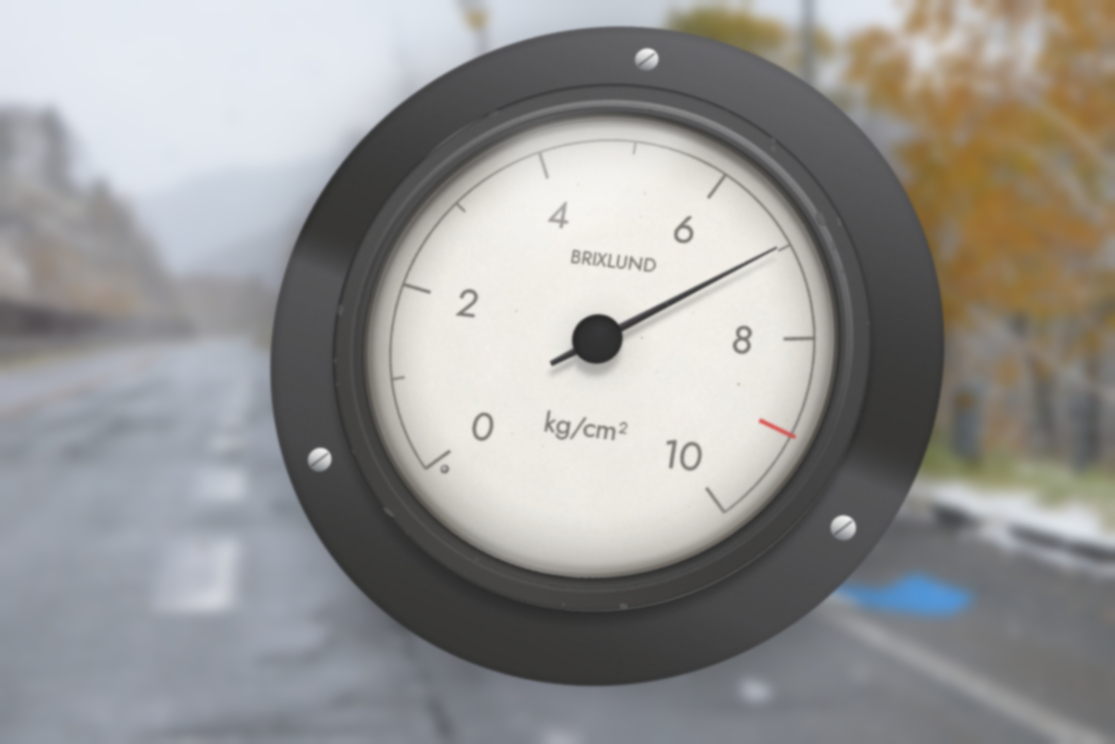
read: value=7 unit=kg/cm²
